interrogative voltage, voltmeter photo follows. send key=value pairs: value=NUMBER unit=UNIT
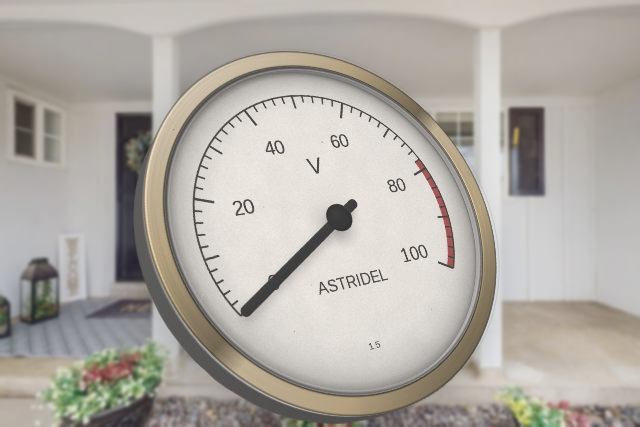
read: value=0 unit=V
